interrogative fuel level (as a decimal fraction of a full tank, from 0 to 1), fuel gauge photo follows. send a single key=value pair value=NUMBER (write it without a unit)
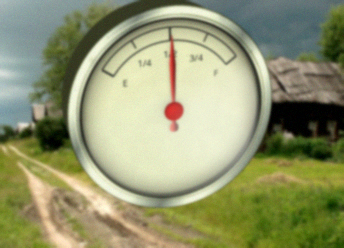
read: value=0.5
